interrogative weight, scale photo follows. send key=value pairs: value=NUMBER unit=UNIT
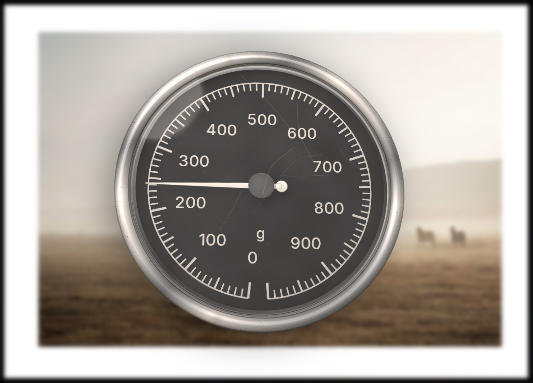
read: value=240 unit=g
